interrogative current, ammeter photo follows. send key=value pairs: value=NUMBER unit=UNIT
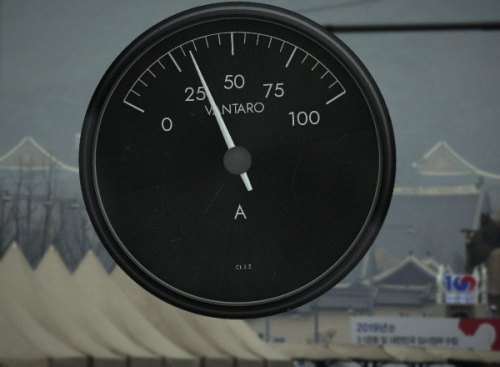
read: value=32.5 unit=A
